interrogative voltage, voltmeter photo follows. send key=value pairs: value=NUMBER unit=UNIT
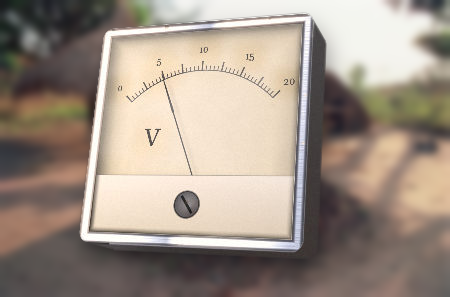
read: value=5 unit=V
